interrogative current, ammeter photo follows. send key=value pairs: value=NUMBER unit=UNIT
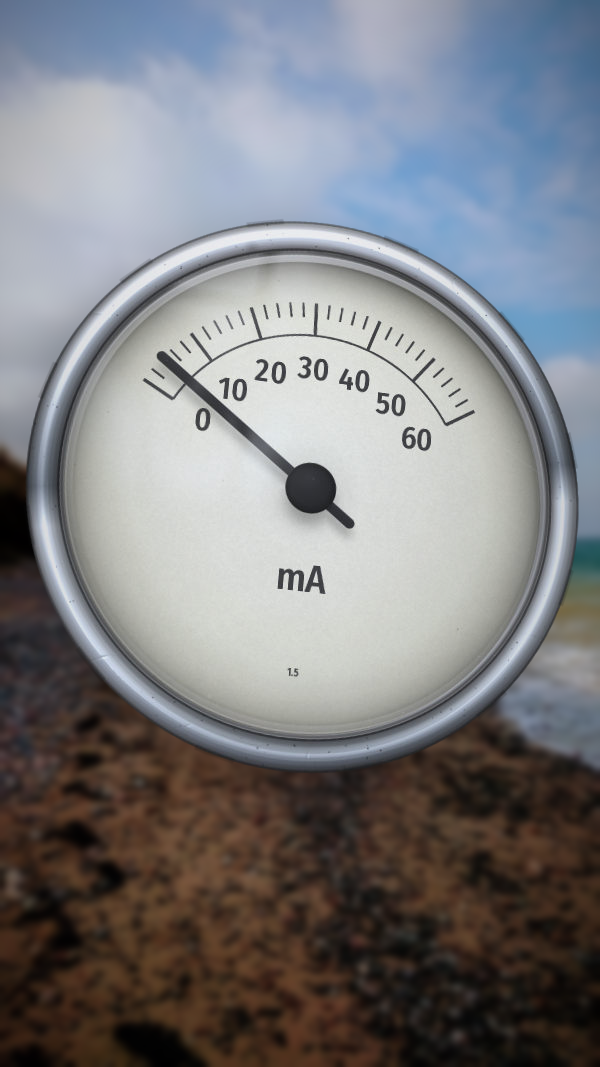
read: value=4 unit=mA
